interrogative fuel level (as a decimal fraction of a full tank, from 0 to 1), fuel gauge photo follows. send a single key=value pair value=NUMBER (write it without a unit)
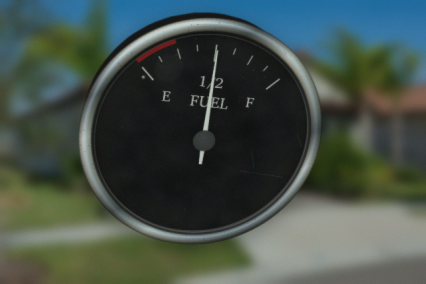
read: value=0.5
